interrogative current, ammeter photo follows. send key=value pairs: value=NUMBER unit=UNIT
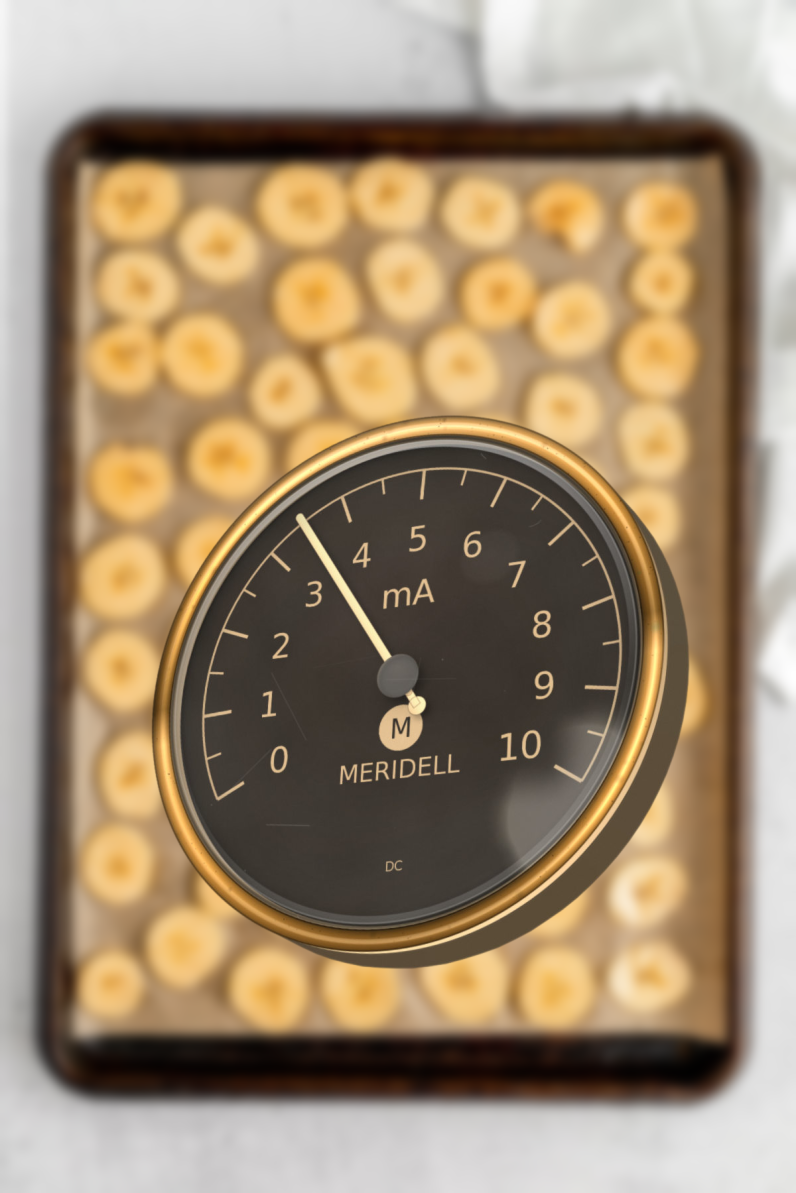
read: value=3.5 unit=mA
